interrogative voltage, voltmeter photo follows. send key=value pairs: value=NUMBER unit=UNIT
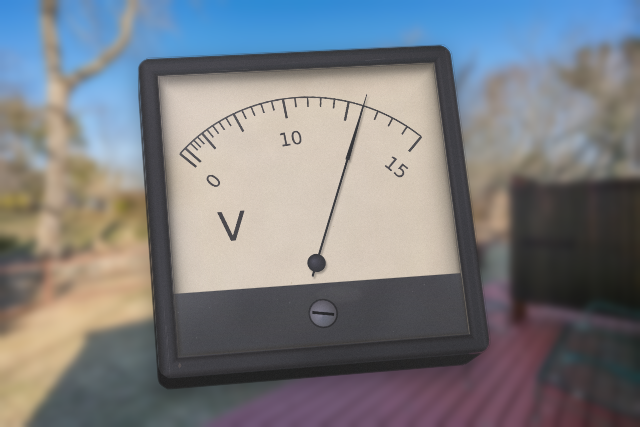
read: value=13 unit=V
